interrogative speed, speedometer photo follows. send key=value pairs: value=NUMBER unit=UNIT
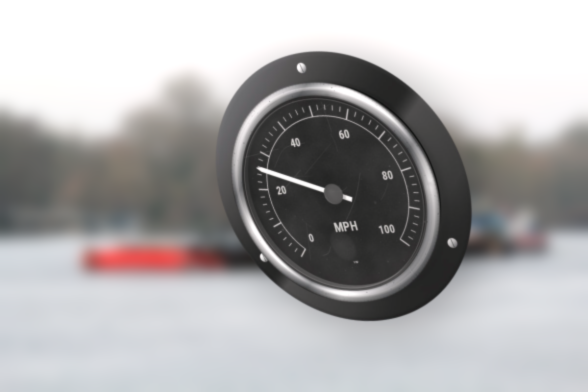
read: value=26 unit=mph
